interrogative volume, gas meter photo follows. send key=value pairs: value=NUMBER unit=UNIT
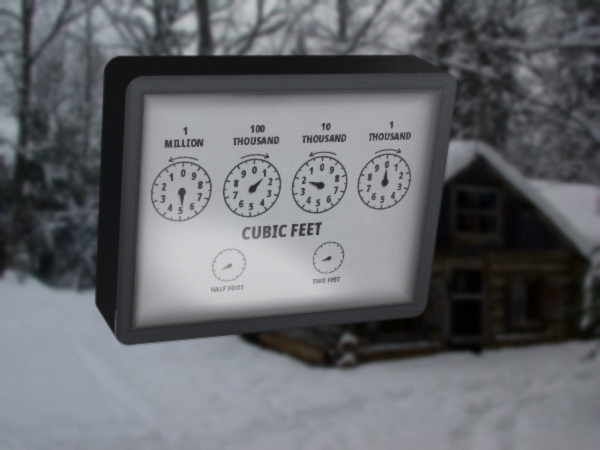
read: value=512000 unit=ft³
